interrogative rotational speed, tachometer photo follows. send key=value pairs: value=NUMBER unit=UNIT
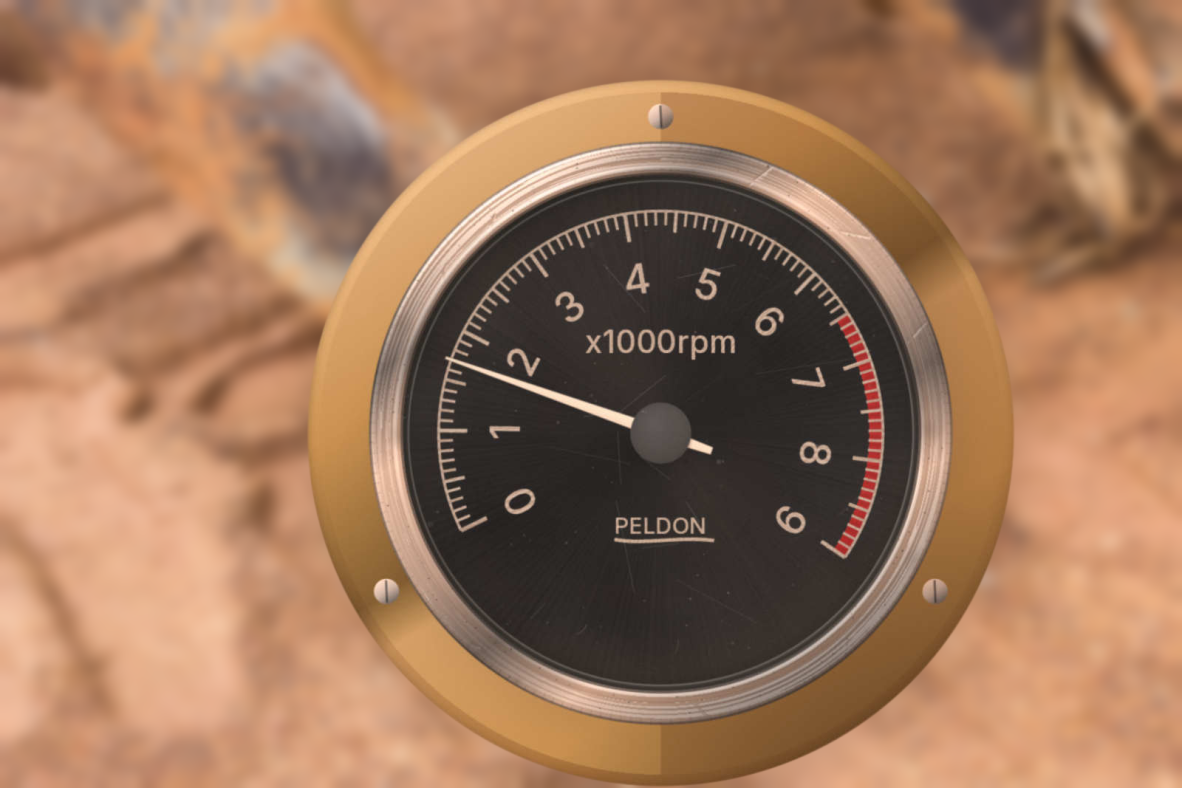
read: value=1700 unit=rpm
